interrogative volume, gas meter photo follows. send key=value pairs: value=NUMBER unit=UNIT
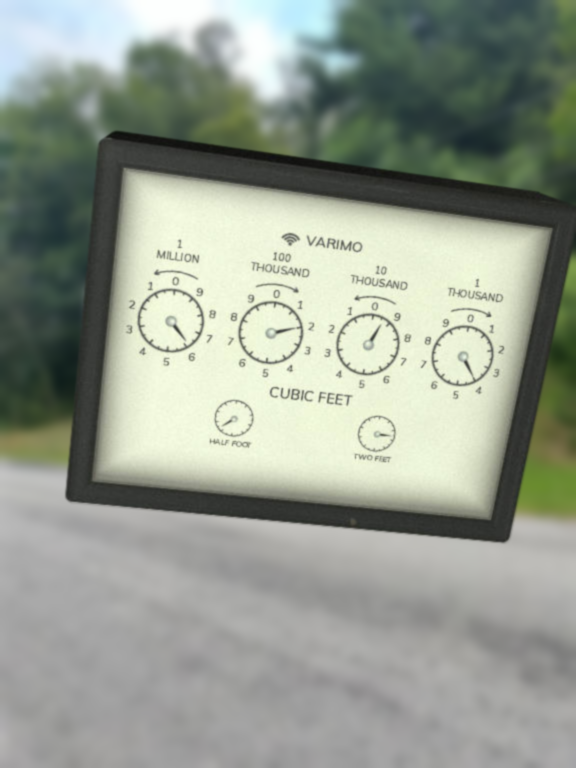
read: value=619400 unit=ft³
